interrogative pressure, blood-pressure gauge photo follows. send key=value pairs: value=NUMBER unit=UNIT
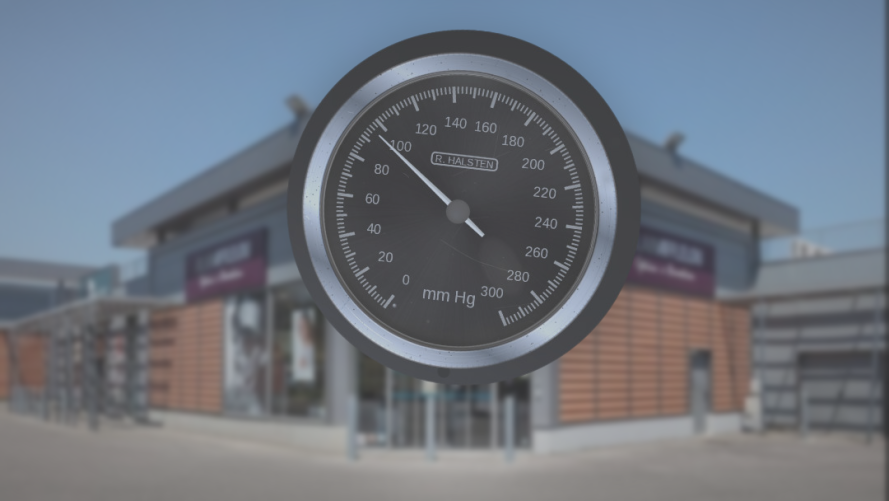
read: value=96 unit=mmHg
